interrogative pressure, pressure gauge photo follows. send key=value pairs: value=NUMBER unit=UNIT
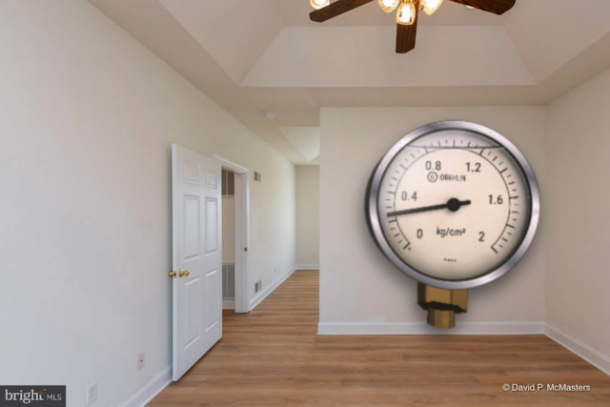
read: value=0.25 unit=kg/cm²
